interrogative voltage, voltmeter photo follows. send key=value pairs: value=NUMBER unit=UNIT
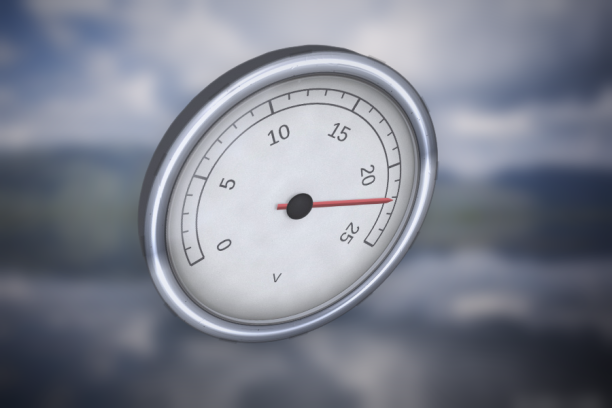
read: value=22 unit=V
